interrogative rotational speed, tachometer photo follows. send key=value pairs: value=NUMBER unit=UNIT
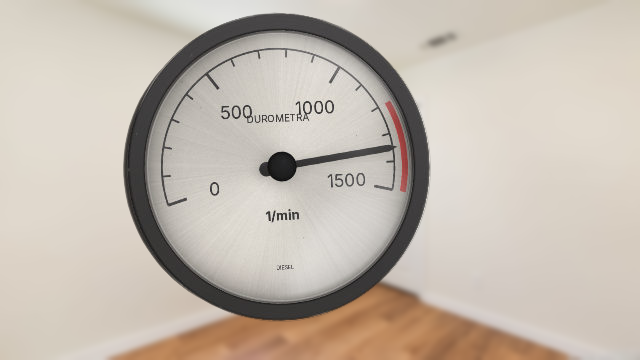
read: value=1350 unit=rpm
